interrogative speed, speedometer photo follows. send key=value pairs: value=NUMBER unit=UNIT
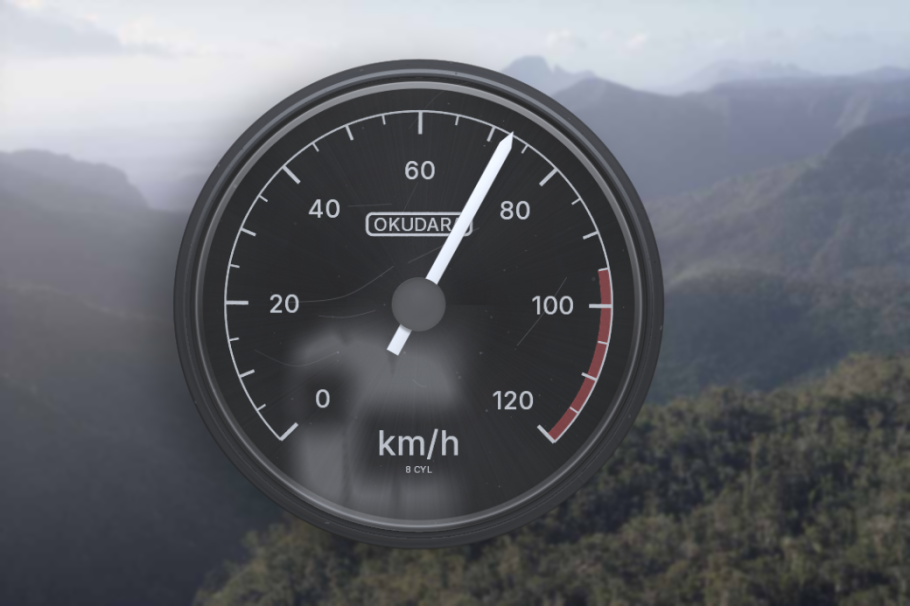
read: value=72.5 unit=km/h
